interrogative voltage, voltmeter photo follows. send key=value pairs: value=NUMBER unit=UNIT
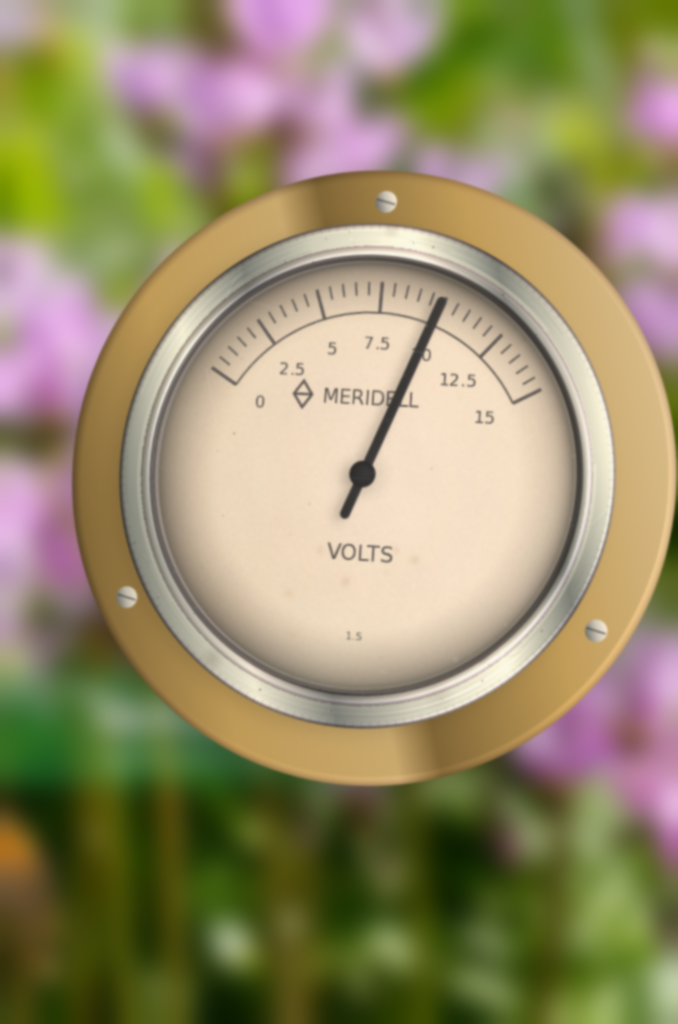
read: value=10 unit=V
